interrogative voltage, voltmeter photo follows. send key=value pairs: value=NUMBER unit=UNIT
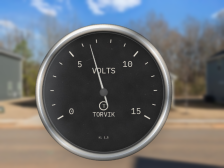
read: value=6.5 unit=V
